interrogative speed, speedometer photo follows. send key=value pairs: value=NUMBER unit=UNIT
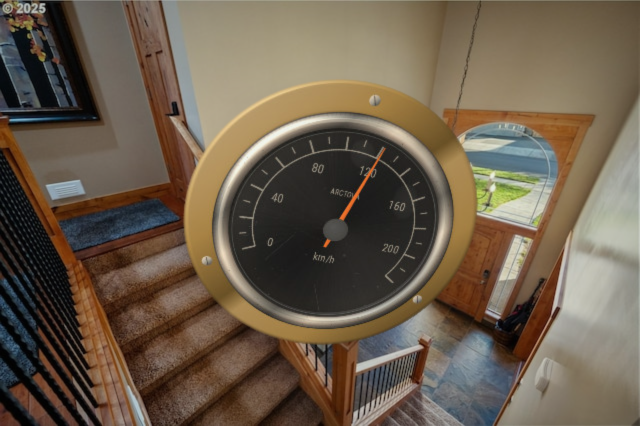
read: value=120 unit=km/h
